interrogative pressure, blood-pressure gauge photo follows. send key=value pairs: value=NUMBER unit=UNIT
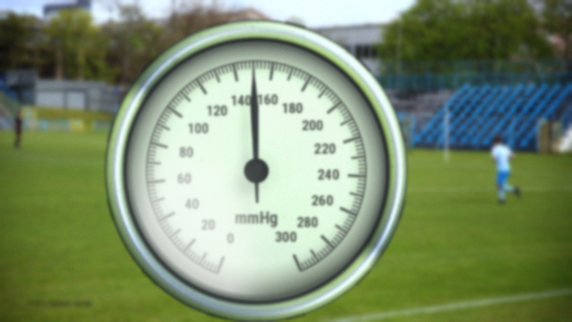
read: value=150 unit=mmHg
